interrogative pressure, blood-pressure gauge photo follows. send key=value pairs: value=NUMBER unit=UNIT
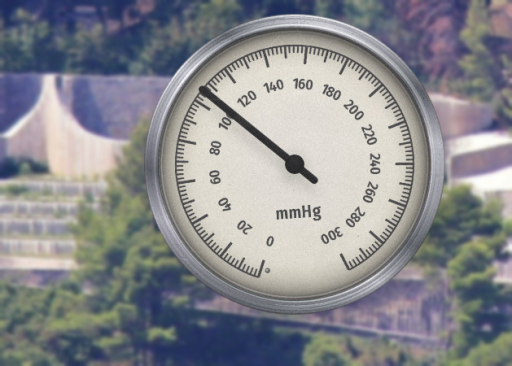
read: value=106 unit=mmHg
